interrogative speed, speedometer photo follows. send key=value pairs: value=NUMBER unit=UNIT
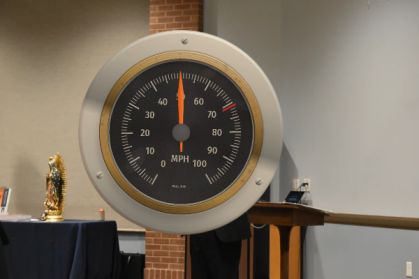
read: value=50 unit=mph
